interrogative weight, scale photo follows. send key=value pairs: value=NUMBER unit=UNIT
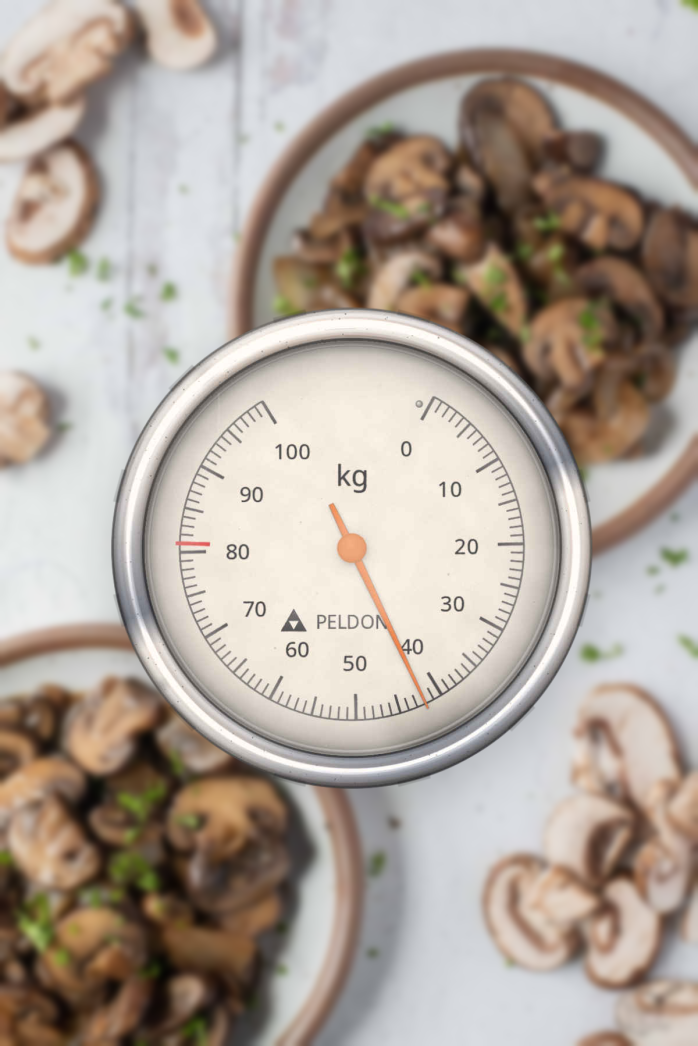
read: value=42 unit=kg
